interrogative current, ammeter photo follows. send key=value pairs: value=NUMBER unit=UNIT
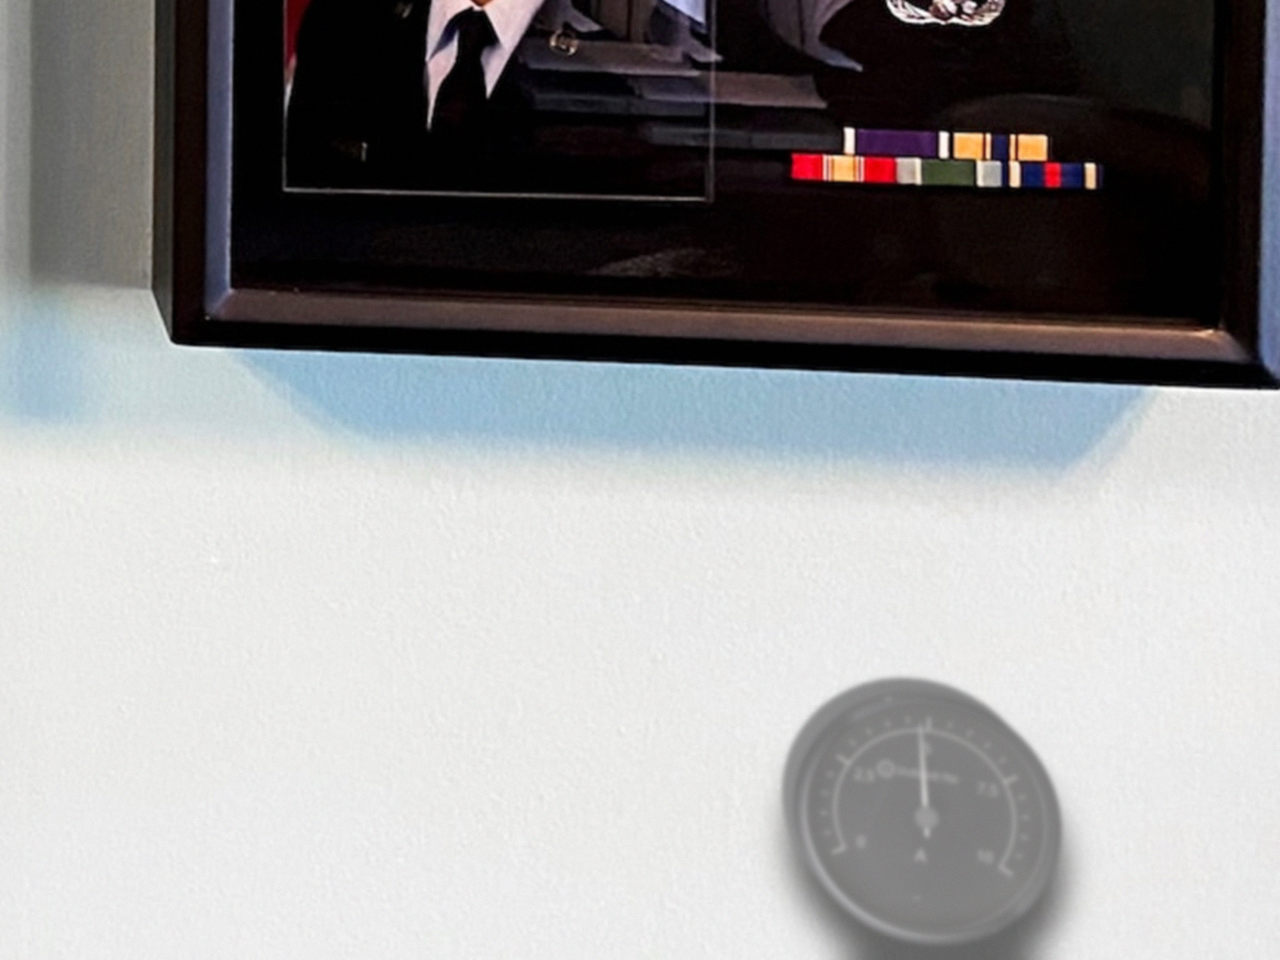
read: value=4.75 unit=A
